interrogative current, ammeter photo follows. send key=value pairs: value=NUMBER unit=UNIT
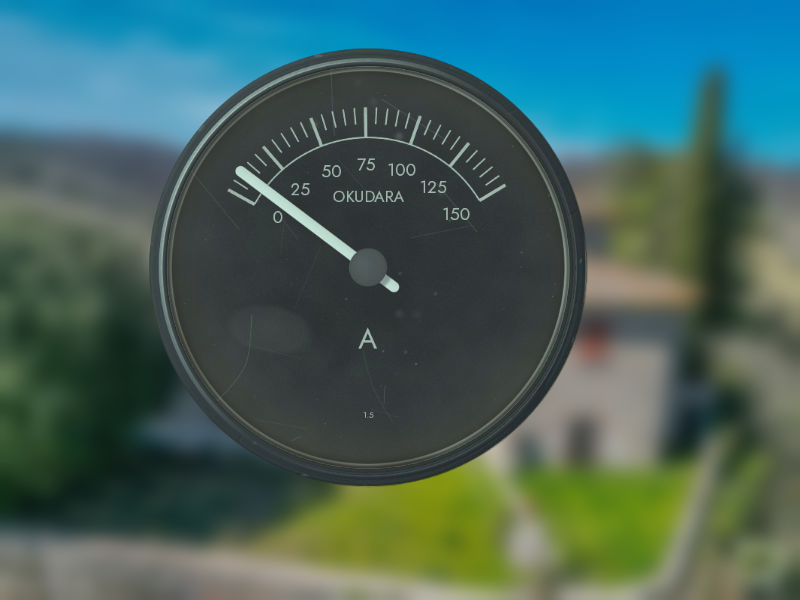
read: value=10 unit=A
